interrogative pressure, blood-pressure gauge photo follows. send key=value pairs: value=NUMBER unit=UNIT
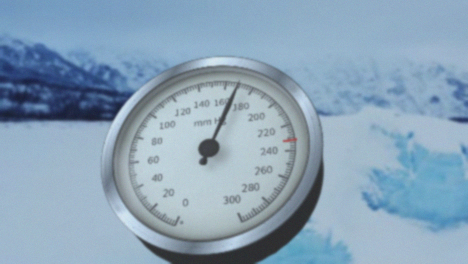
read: value=170 unit=mmHg
